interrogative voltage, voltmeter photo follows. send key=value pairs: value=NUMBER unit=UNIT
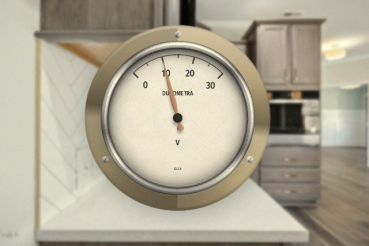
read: value=10 unit=V
